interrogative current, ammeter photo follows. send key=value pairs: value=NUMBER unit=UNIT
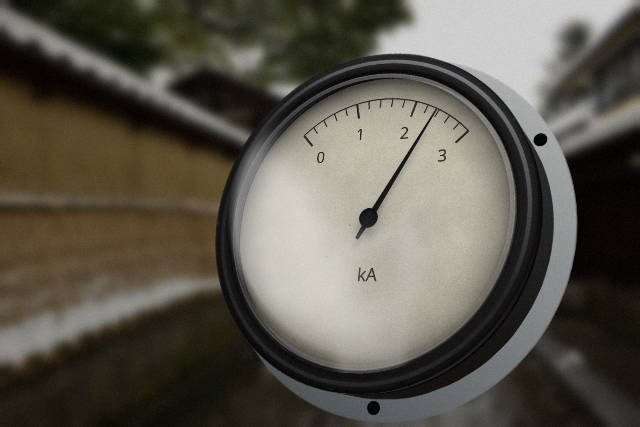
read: value=2.4 unit=kA
